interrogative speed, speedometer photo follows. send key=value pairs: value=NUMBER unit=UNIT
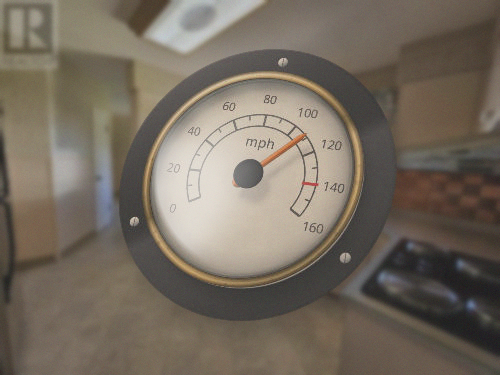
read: value=110 unit=mph
